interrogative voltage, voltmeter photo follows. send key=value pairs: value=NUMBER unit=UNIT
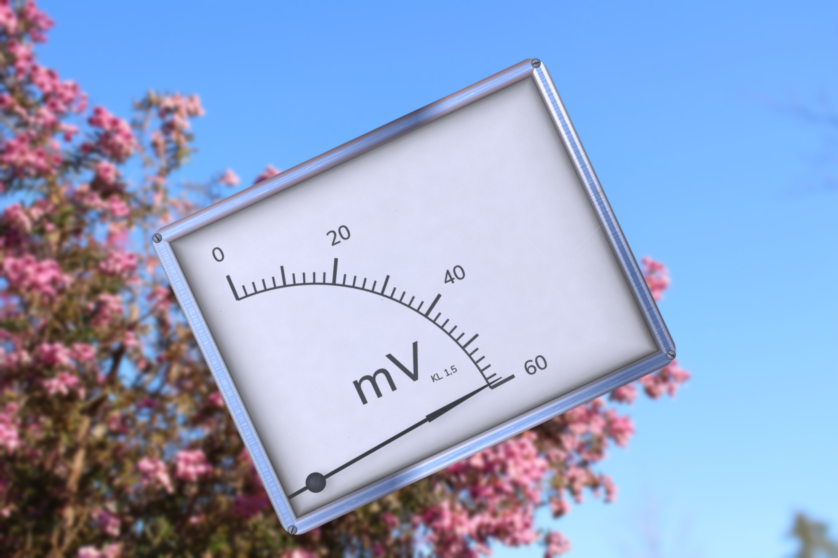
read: value=59 unit=mV
